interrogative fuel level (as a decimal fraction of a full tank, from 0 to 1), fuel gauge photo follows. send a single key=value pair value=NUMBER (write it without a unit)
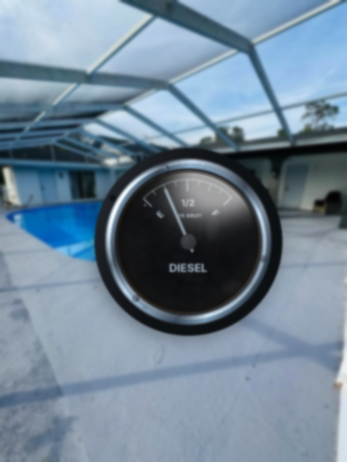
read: value=0.25
